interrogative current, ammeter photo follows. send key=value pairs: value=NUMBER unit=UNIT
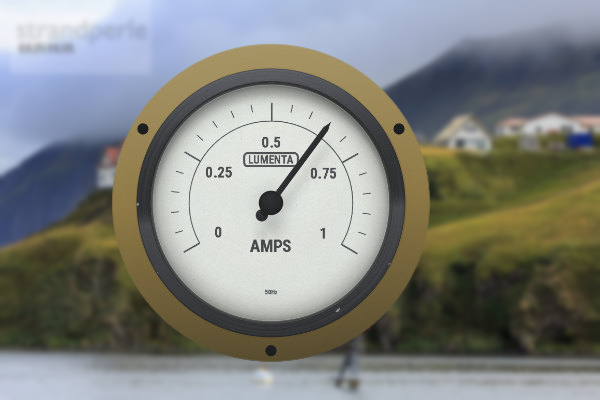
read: value=0.65 unit=A
